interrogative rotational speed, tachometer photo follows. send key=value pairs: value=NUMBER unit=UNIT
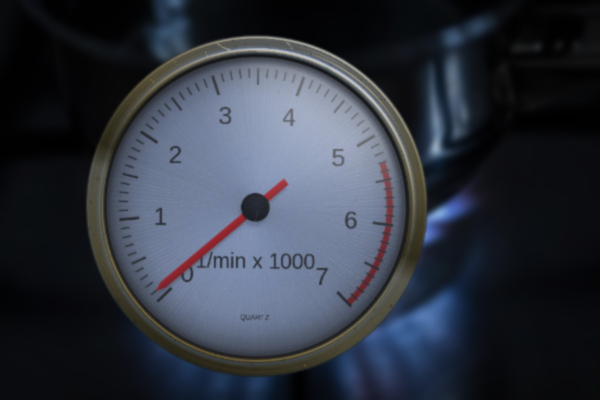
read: value=100 unit=rpm
